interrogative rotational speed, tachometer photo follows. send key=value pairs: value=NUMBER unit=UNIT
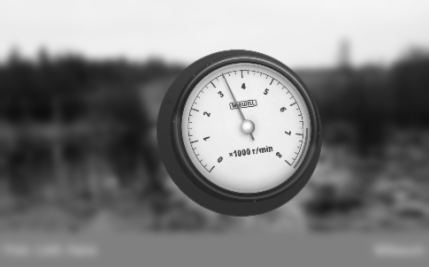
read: value=3400 unit=rpm
